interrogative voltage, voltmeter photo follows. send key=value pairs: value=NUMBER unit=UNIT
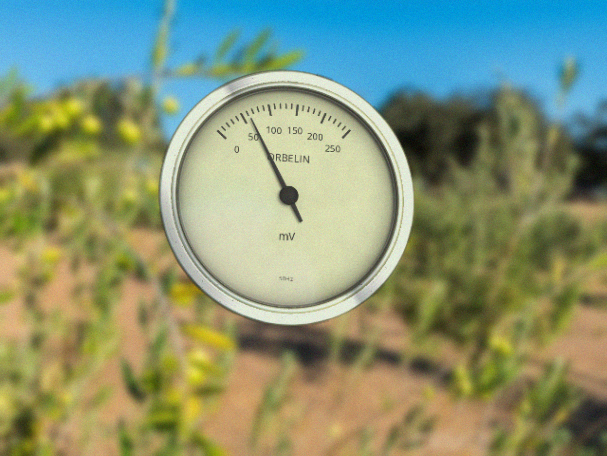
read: value=60 unit=mV
